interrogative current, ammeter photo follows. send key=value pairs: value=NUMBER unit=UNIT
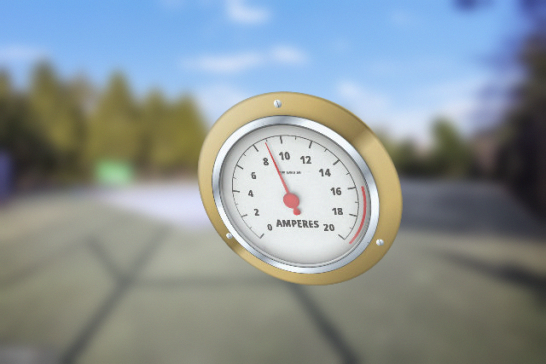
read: value=9 unit=A
